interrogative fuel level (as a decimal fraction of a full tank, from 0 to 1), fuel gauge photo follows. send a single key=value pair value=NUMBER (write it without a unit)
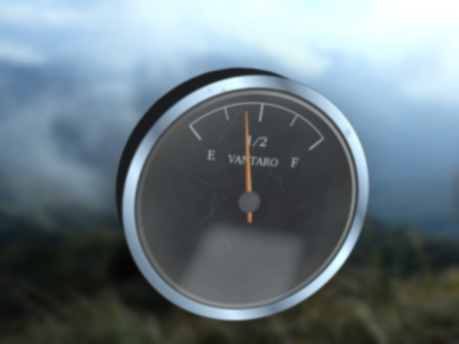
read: value=0.375
